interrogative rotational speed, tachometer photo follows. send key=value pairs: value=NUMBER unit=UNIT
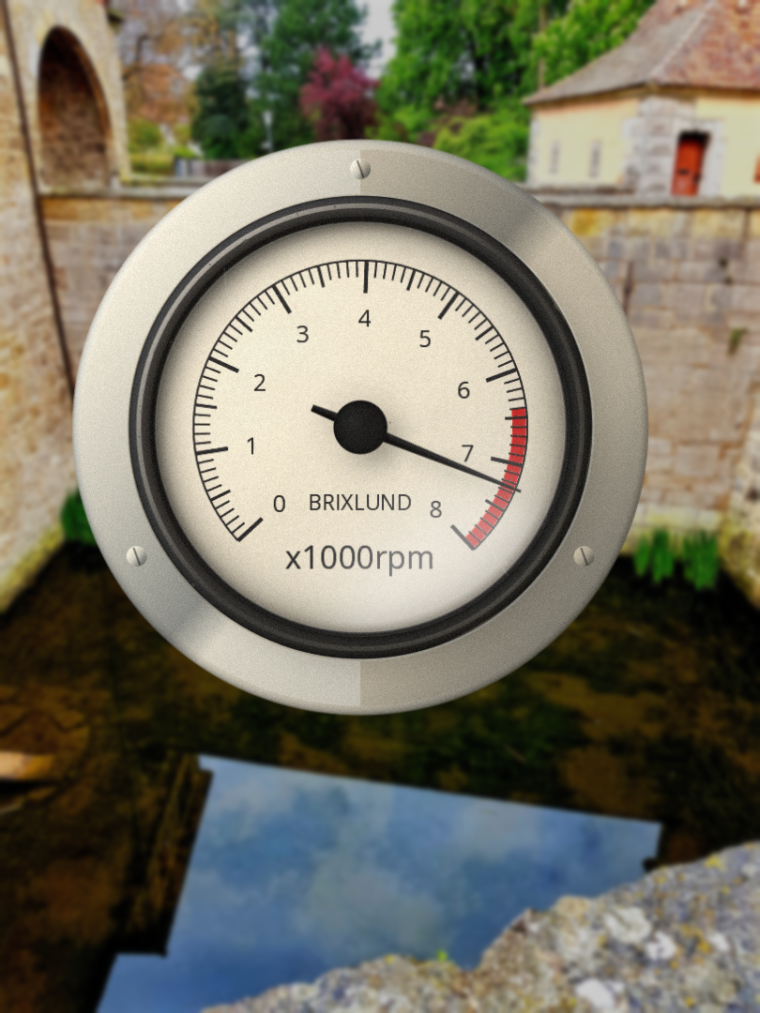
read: value=7250 unit=rpm
